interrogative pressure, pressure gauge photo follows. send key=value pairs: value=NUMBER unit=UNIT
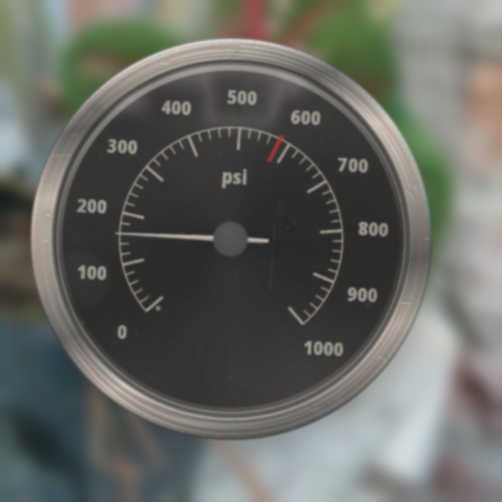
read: value=160 unit=psi
